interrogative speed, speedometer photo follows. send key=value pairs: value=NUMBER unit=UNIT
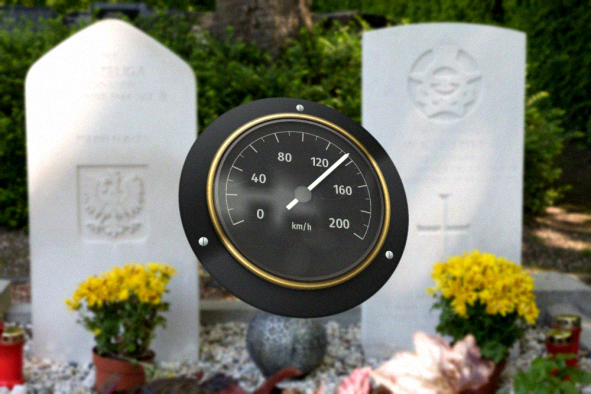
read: value=135 unit=km/h
